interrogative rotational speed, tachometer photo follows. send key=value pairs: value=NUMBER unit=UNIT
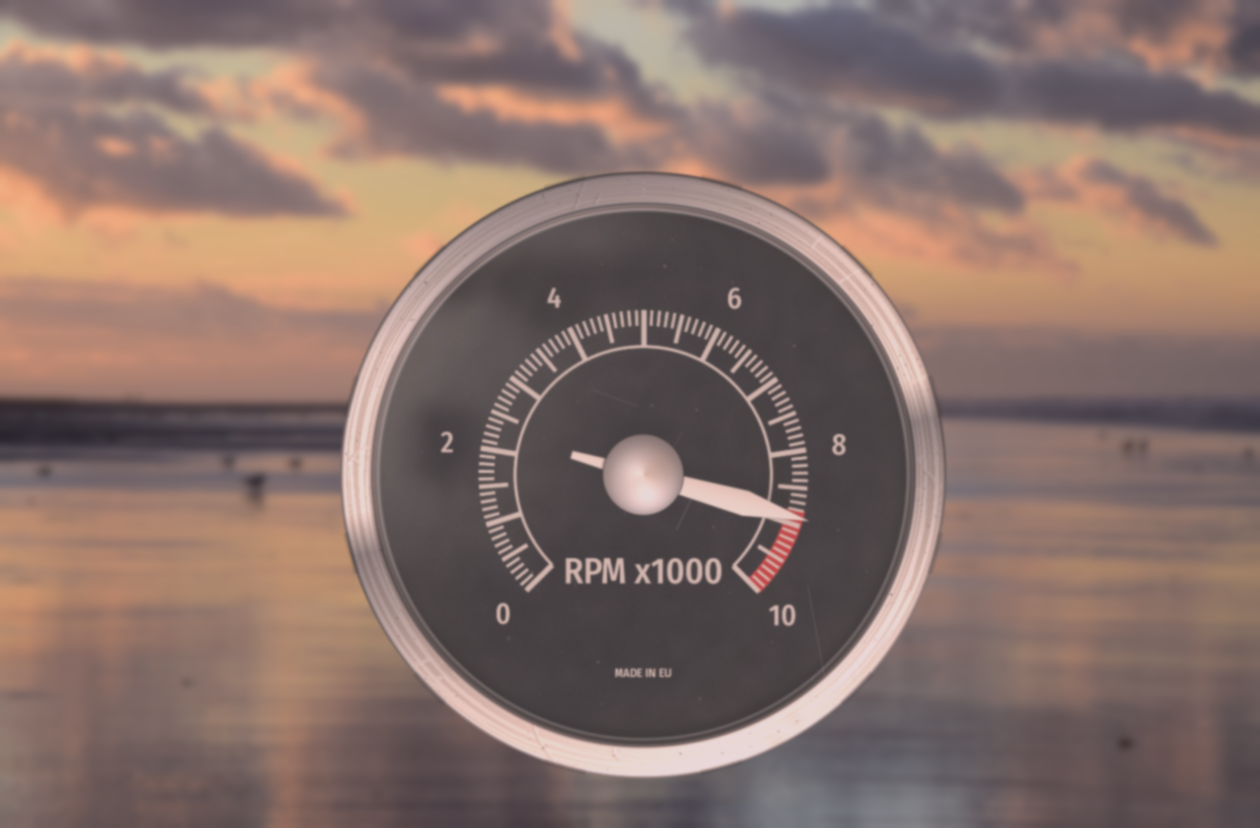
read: value=8900 unit=rpm
